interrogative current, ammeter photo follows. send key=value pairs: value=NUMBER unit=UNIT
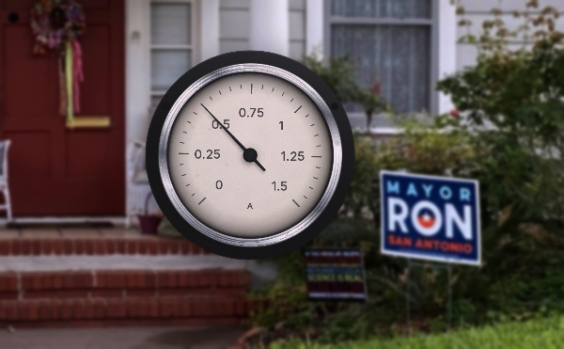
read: value=0.5 unit=A
